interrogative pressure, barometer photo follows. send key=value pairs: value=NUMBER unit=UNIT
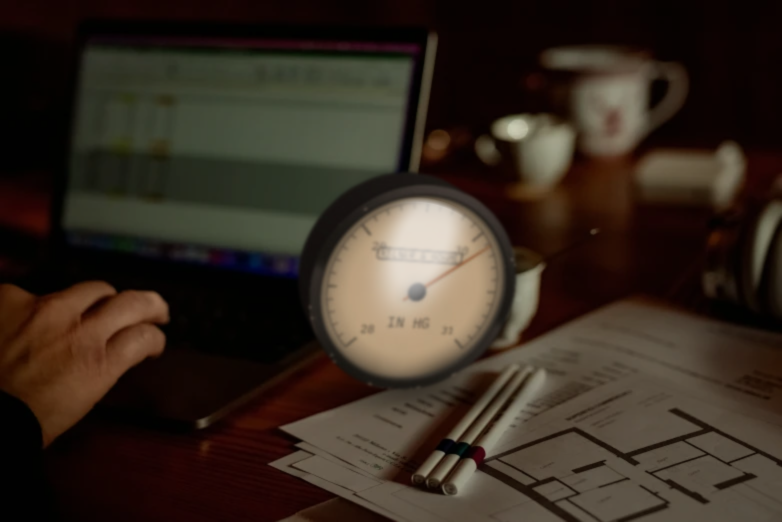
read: value=30.1 unit=inHg
